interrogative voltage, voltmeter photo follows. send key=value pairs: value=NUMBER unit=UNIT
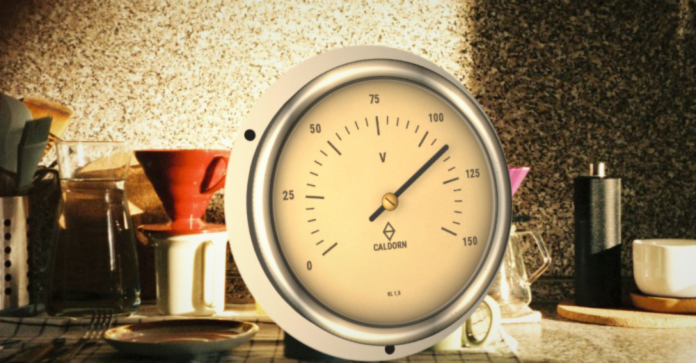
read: value=110 unit=V
